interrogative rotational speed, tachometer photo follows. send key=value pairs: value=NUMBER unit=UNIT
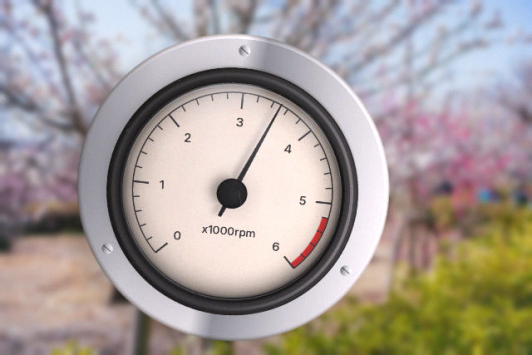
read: value=3500 unit=rpm
